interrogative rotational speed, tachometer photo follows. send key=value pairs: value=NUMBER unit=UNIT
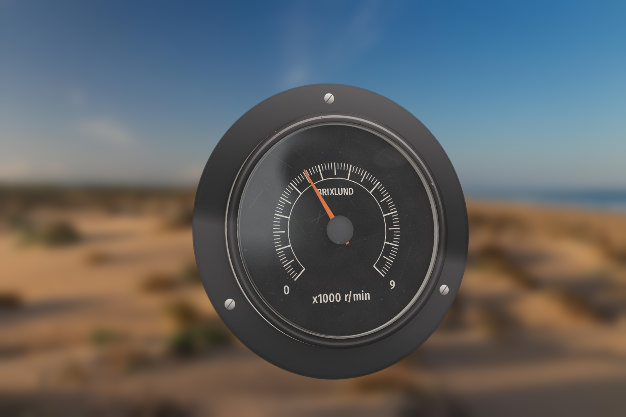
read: value=3500 unit=rpm
